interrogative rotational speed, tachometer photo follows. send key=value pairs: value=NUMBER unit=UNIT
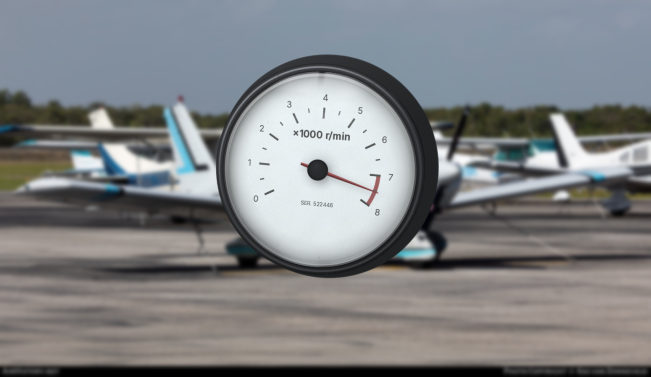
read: value=7500 unit=rpm
